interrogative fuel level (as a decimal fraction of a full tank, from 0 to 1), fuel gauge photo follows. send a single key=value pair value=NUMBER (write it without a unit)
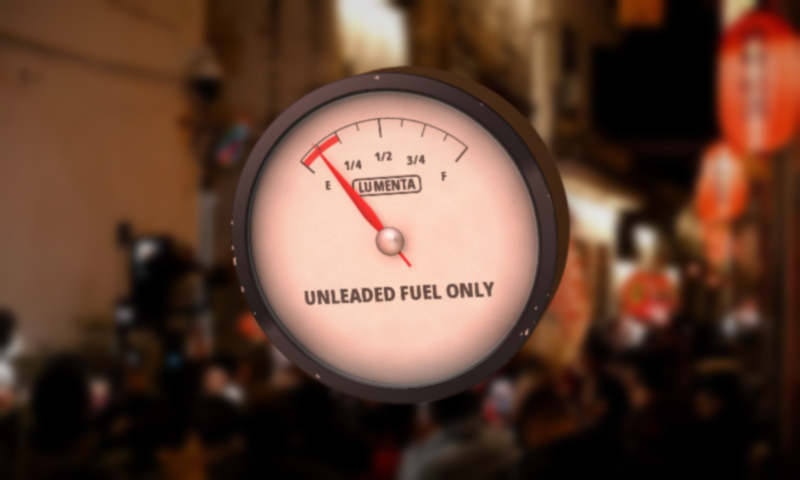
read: value=0.125
